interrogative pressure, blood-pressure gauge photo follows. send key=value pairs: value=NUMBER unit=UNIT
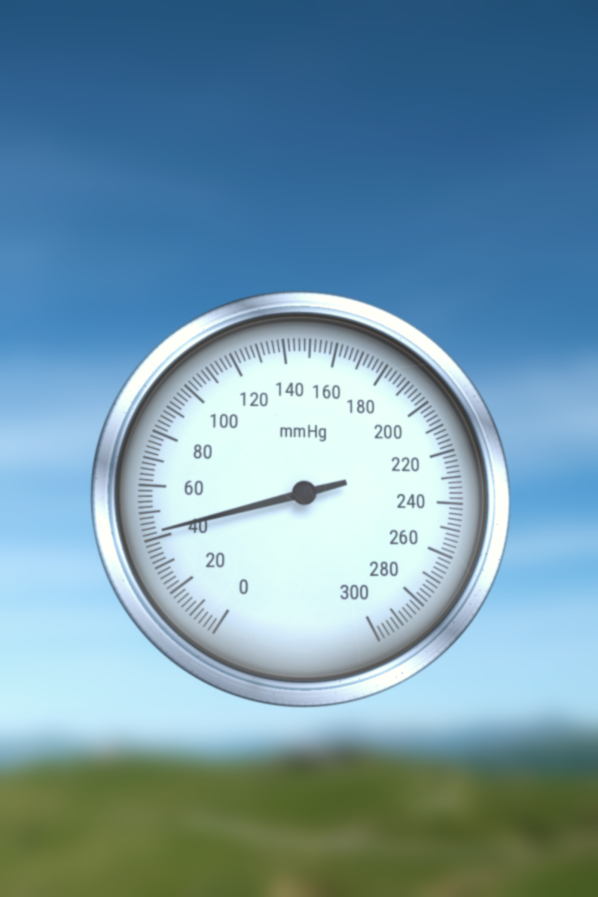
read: value=42 unit=mmHg
